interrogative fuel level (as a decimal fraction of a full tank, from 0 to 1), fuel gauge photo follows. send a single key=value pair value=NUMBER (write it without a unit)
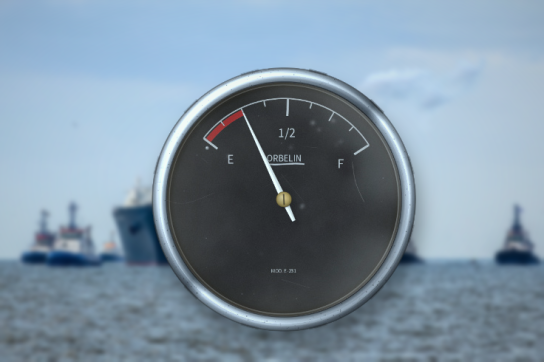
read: value=0.25
